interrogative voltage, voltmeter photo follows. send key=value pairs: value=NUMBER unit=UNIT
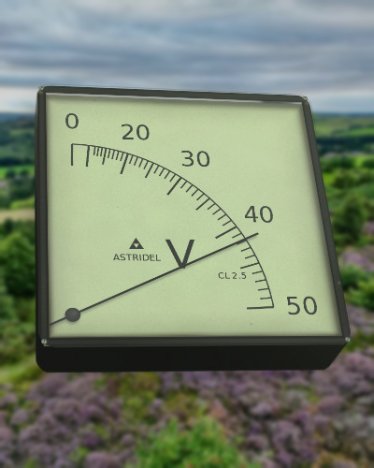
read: value=42 unit=V
